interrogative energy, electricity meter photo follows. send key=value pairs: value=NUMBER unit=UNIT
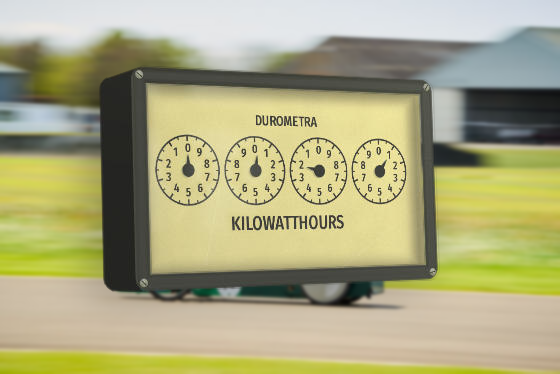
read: value=21 unit=kWh
